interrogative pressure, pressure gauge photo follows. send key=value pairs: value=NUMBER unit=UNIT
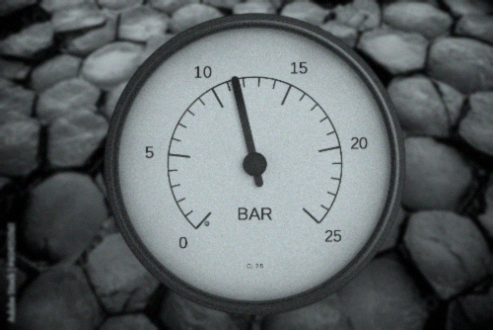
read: value=11.5 unit=bar
